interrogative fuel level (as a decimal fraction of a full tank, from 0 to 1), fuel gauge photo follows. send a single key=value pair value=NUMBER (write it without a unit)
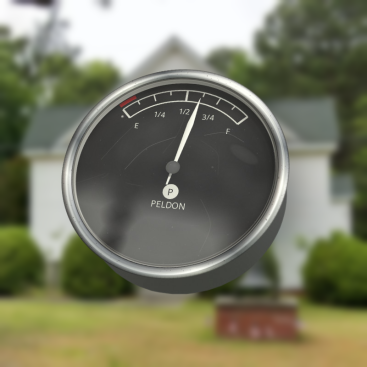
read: value=0.625
